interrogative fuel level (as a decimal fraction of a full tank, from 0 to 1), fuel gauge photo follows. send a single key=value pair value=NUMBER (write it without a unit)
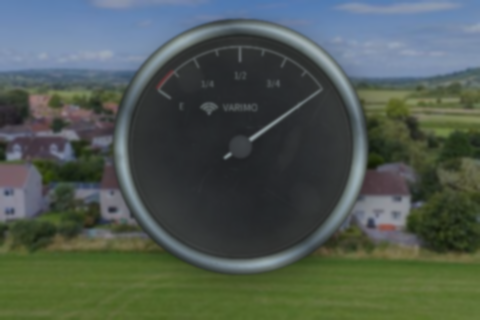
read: value=1
